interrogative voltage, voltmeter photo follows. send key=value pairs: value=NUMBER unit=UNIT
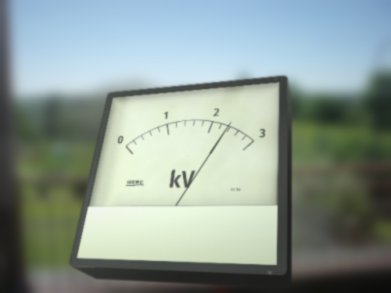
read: value=2.4 unit=kV
